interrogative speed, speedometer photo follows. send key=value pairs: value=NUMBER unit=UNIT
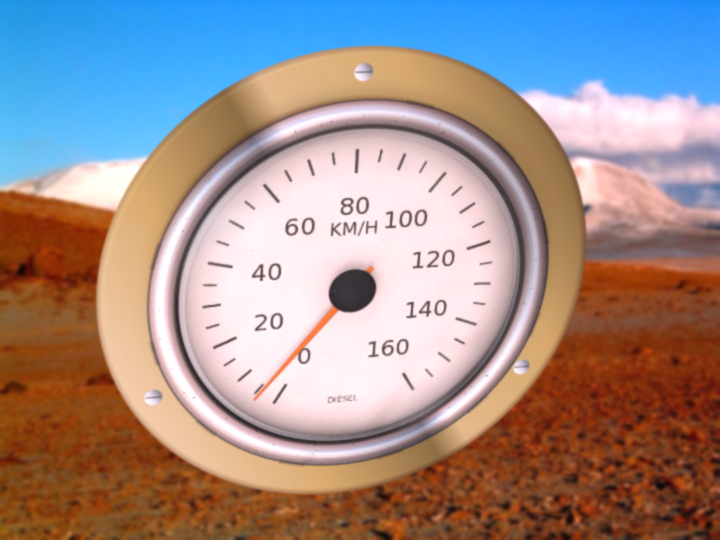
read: value=5 unit=km/h
